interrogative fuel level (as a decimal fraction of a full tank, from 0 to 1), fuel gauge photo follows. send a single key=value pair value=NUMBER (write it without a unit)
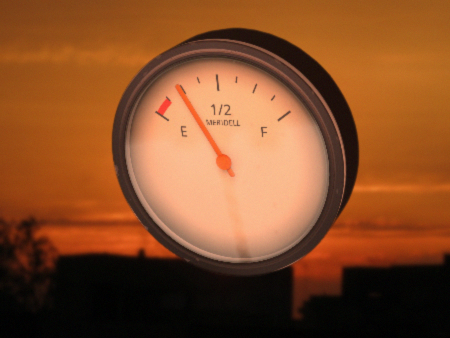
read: value=0.25
